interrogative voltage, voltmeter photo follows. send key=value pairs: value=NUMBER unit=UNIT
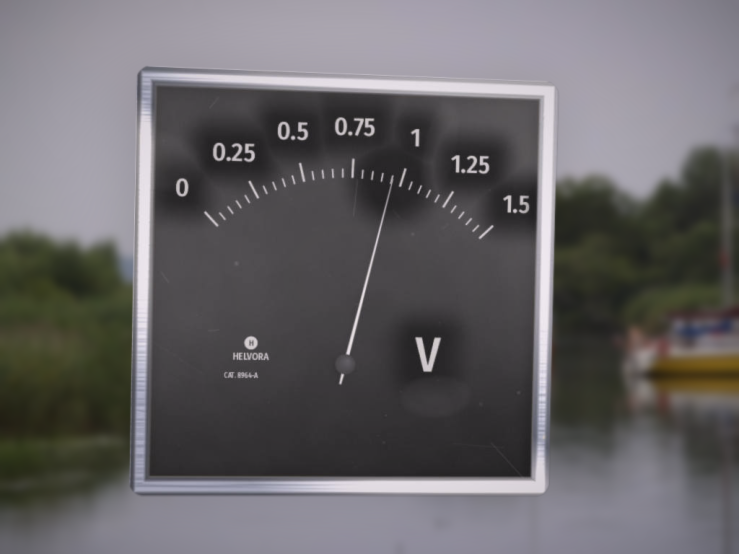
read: value=0.95 unit=V
